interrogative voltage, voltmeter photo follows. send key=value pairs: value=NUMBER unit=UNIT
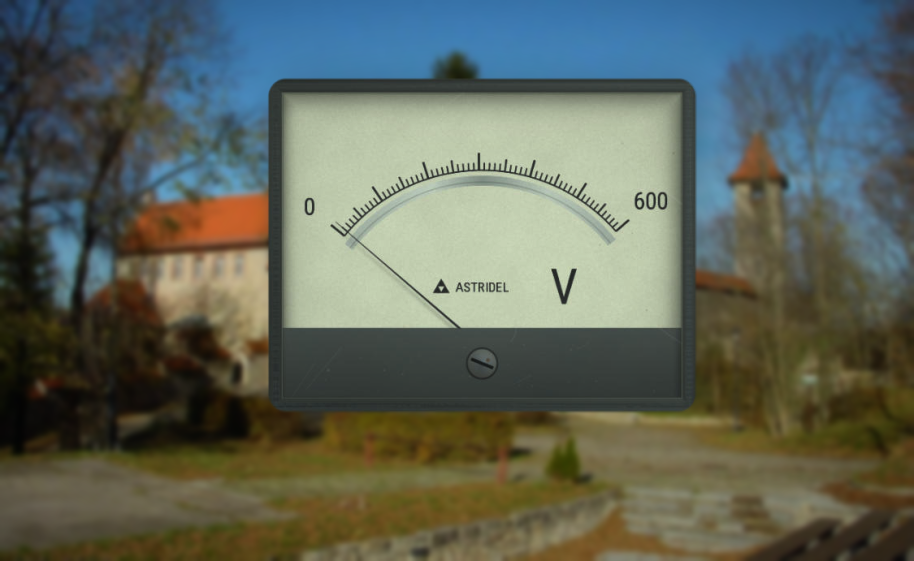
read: value=10 unit=V
